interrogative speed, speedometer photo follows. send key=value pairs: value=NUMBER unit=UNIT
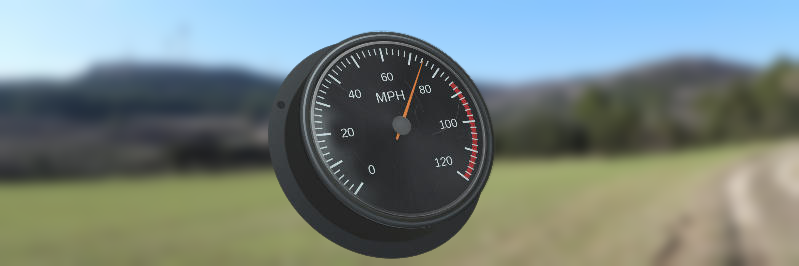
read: value=74 unit=mph
